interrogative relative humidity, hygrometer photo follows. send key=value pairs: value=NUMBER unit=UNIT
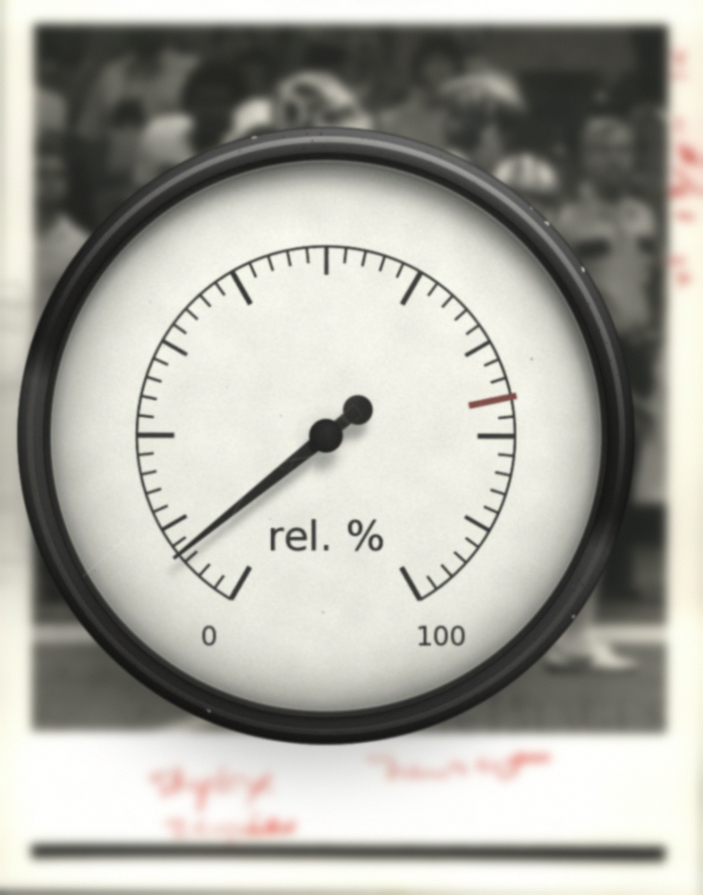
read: value=7 unit=%
